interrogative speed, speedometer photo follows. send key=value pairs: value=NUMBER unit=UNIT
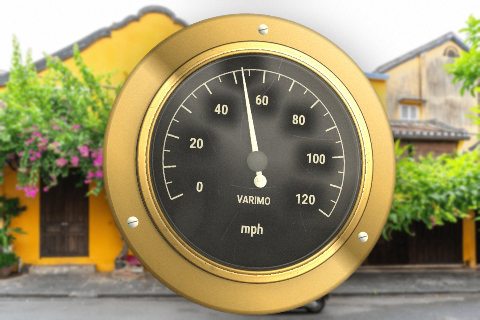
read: value=52.5 unit=mph
